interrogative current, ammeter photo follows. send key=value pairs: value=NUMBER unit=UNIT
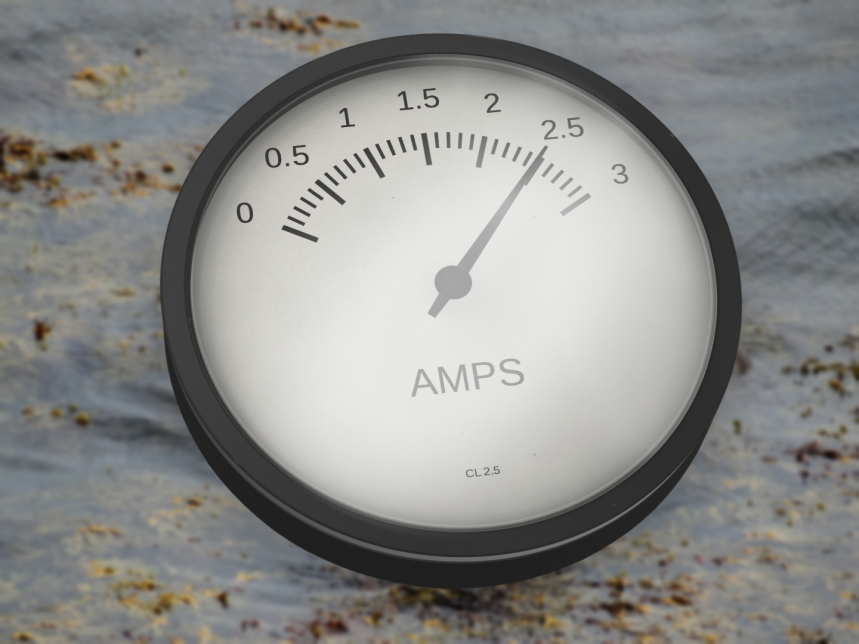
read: value=2.5 unit=A
